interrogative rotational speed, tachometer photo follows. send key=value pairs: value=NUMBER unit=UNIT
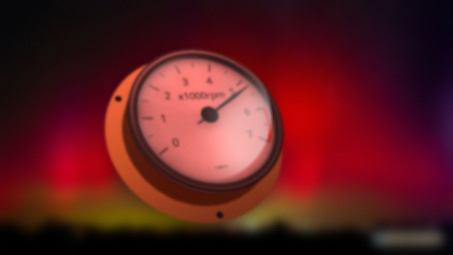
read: value=5250 unit=rpm
